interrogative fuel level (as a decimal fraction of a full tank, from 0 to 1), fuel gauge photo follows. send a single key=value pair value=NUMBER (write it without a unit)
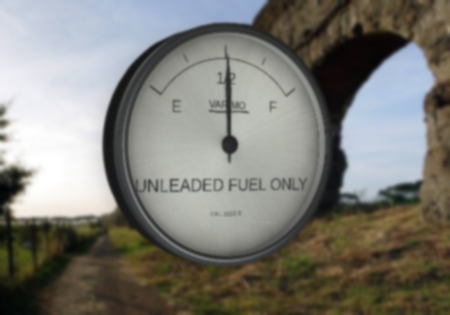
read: value=0.5
